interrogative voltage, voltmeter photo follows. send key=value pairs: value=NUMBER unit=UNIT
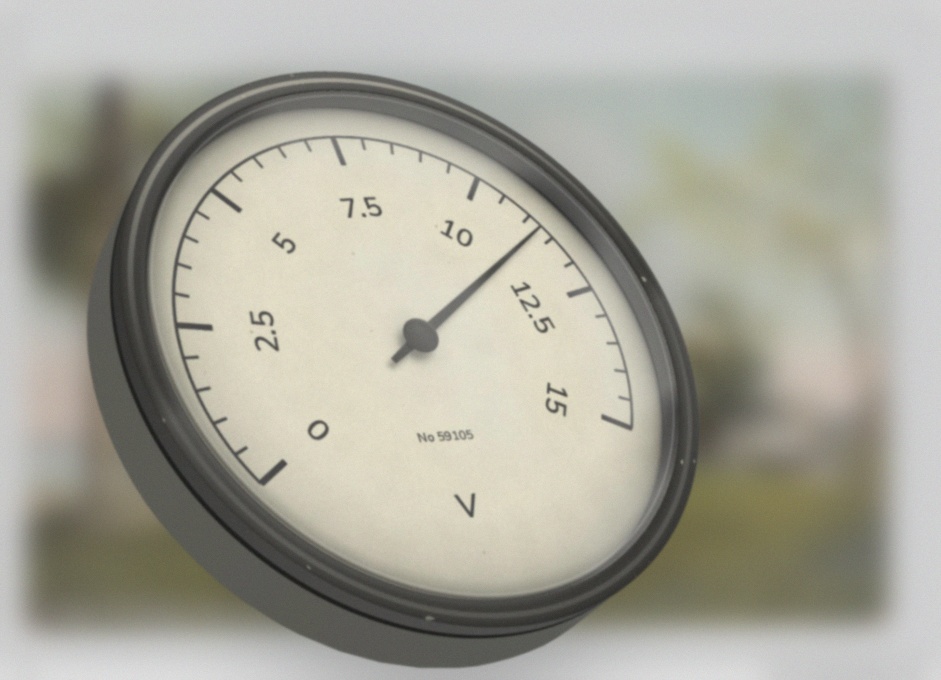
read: value=11.25 unit=V
